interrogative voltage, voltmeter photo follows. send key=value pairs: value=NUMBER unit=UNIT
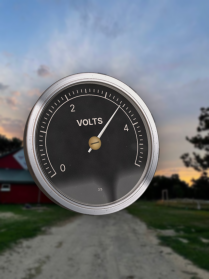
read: value=3.4 unit=V
